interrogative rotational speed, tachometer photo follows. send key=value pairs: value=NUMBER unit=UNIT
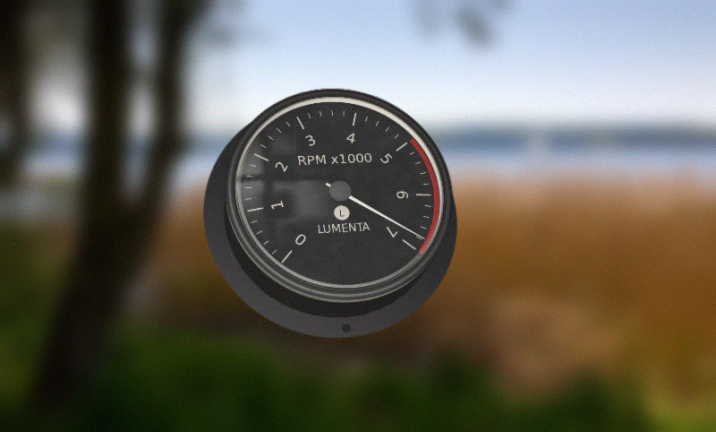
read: value=6800 unit=rpm
